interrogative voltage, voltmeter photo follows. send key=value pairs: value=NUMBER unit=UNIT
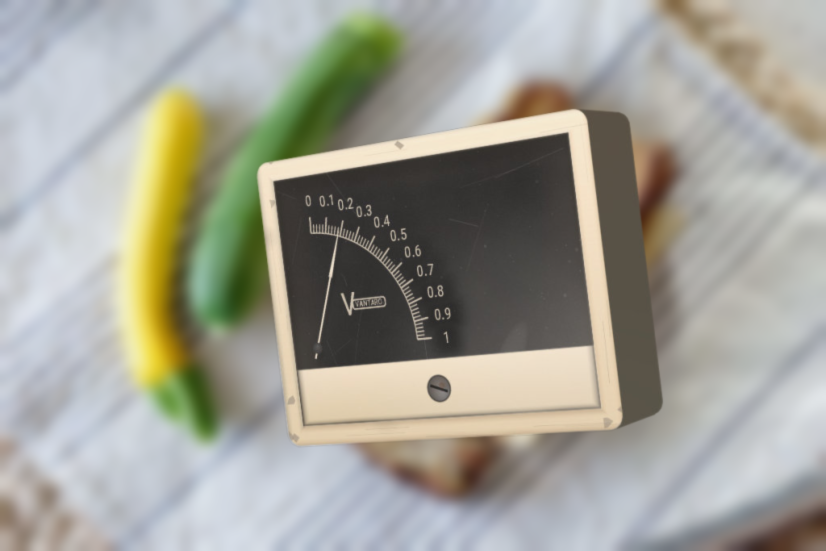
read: value=0.2 unit=V
